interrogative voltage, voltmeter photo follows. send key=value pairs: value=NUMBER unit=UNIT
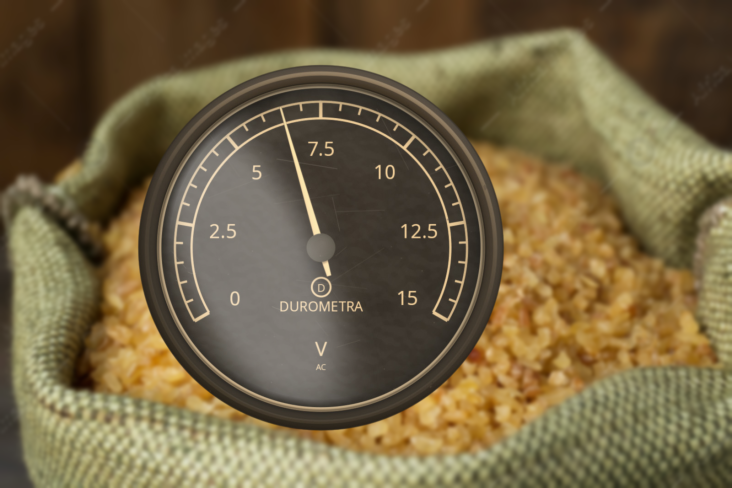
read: value=6.5 unit=V
